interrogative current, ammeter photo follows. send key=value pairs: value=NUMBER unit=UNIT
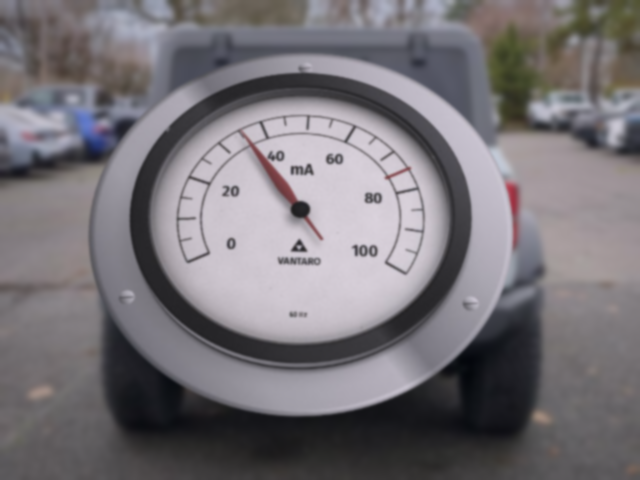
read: value=35 unit=mA
